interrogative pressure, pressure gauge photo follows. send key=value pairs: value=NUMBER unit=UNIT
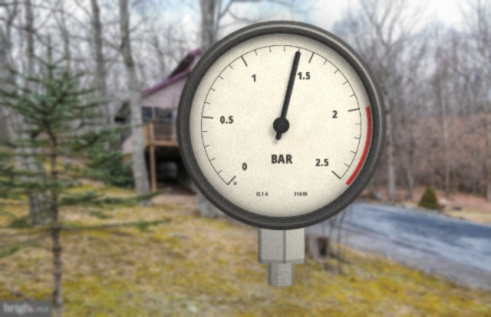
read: value=1.4 unit=bar
